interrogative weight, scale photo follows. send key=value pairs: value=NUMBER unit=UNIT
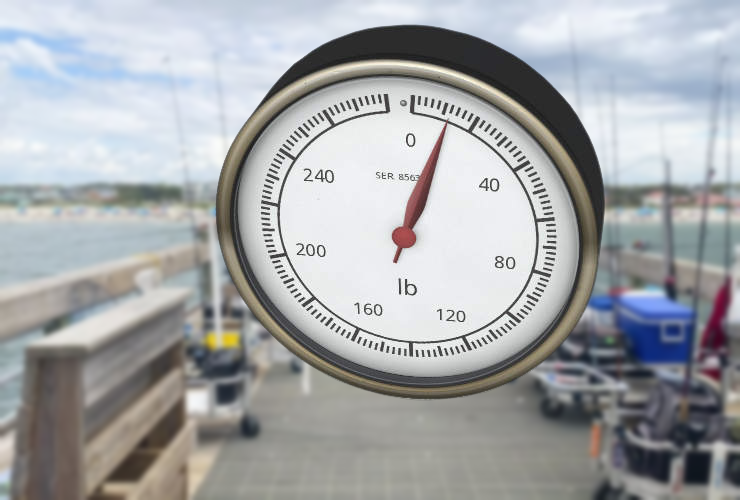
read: value=12 unit=lb
